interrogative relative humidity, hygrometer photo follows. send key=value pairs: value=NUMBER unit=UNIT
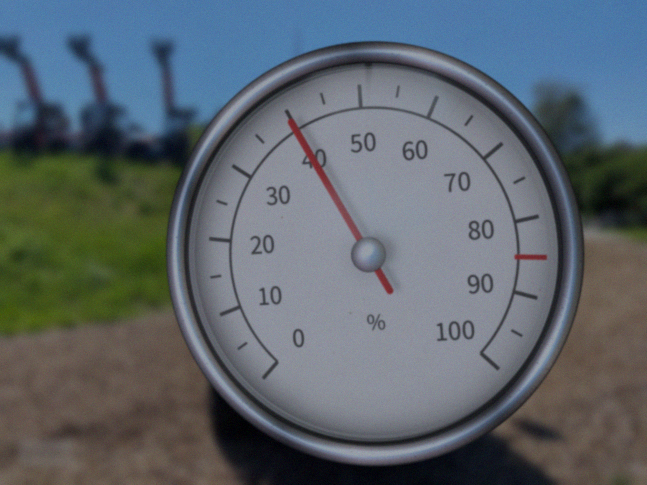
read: value=40 unit=%
